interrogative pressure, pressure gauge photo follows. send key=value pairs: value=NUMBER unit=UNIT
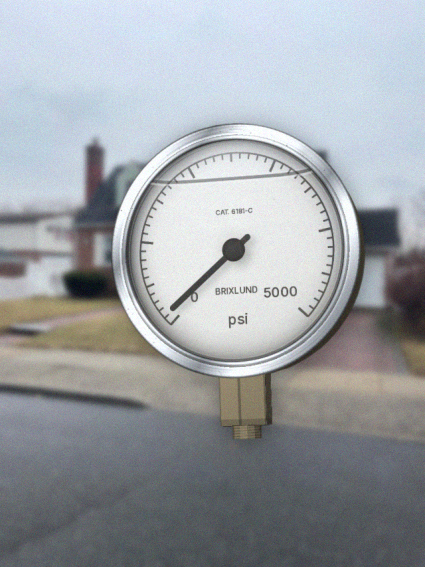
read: value=100 unit=psi
